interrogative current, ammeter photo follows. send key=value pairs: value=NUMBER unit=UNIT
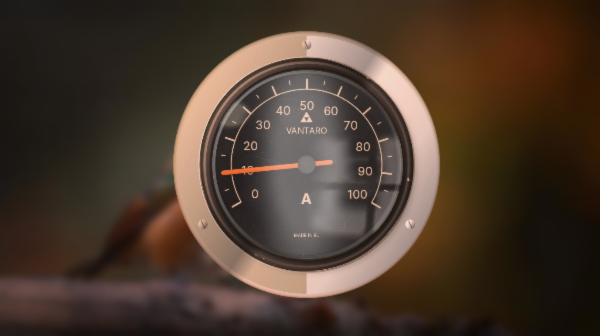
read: value=10 unit=A
